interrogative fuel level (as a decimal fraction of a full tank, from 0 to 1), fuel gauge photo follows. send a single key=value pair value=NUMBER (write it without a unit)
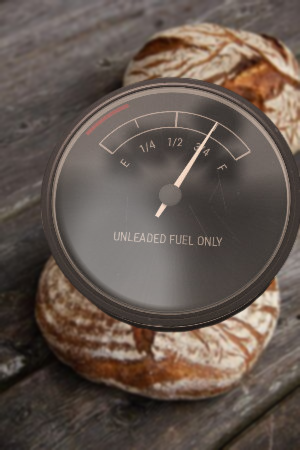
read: value=0.75
